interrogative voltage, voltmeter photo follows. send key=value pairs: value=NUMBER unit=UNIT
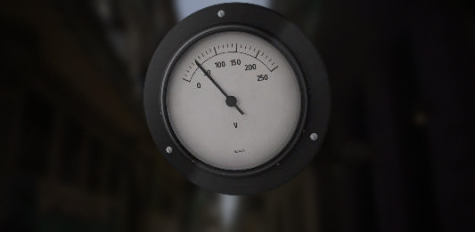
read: value=50 unit=V
